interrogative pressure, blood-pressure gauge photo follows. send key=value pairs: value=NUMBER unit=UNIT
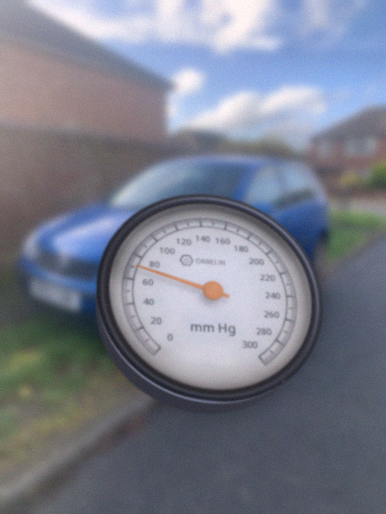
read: value=70 unit=mmHg
